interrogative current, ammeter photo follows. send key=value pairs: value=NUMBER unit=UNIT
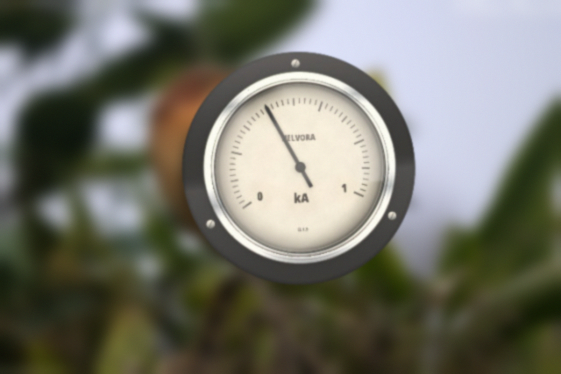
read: value=0.4 unit=kA
